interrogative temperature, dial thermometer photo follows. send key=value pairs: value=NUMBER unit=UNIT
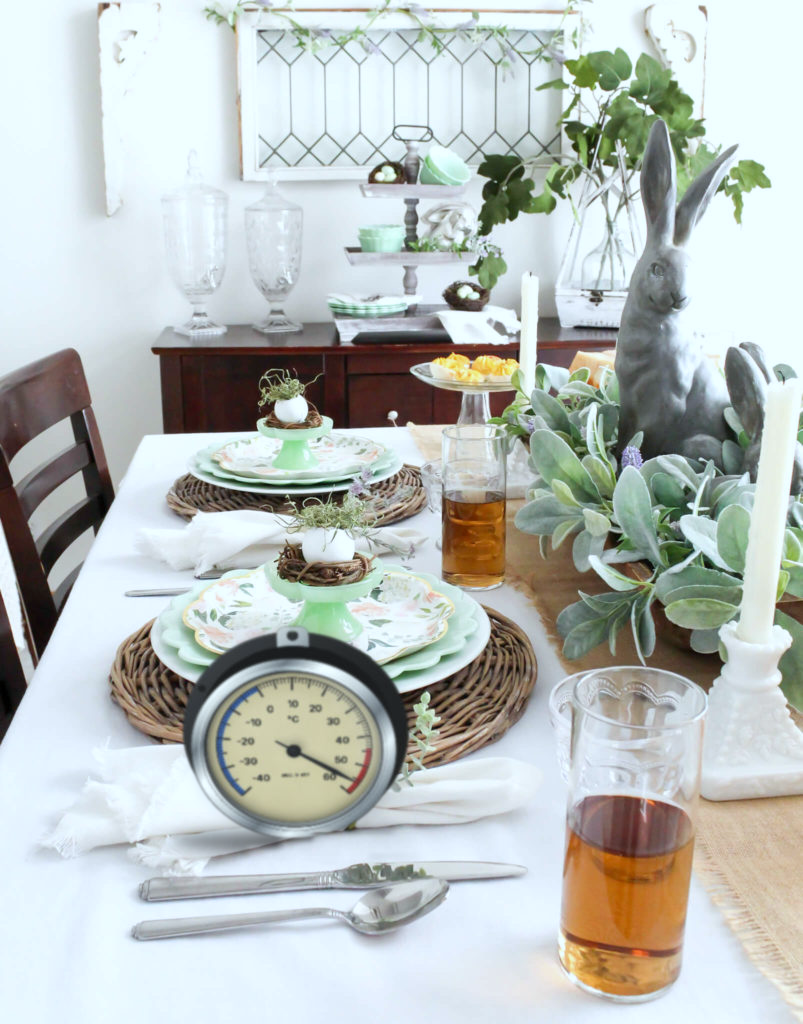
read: value=55 unit=°C
